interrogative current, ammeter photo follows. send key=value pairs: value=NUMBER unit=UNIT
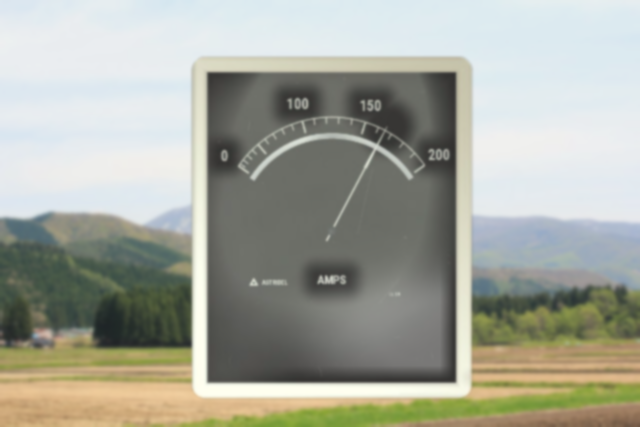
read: value=165 unit=A
